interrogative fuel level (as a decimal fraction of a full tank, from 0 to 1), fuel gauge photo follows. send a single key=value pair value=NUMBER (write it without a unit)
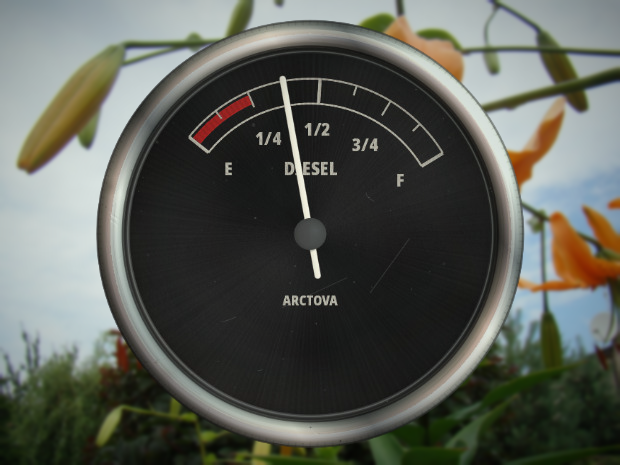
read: value=0.375
